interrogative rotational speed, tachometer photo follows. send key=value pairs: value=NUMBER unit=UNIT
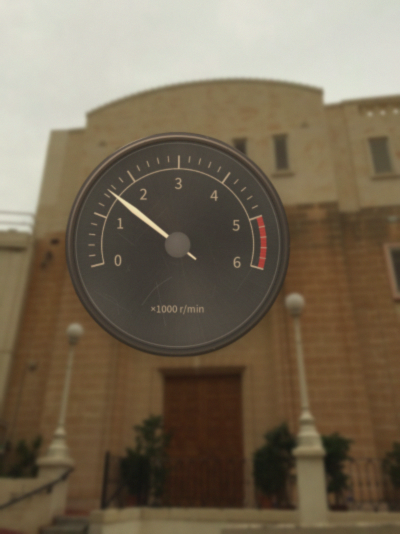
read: value=1500 unit=rpm
